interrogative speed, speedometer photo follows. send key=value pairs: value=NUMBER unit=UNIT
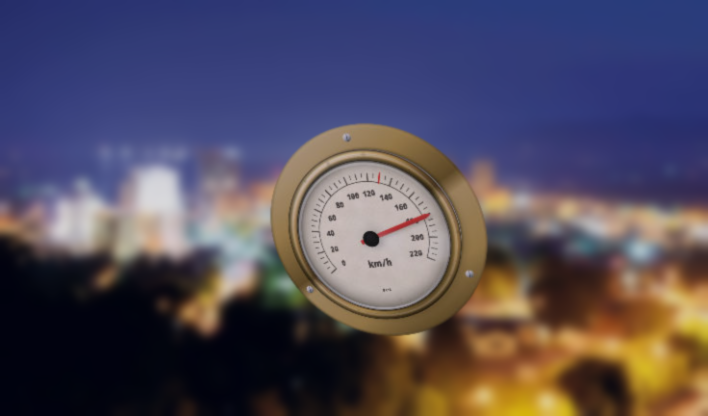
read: value=180 unit=km/h
